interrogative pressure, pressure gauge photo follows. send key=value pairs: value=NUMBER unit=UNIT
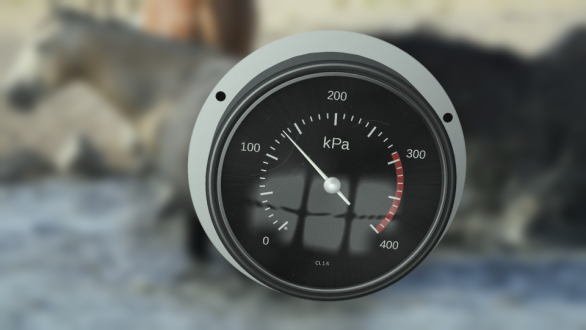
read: value=135 unit=kPa
